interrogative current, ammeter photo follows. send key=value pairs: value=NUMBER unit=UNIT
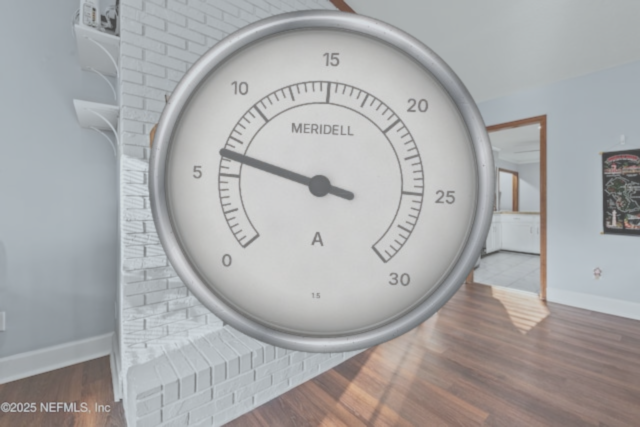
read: value=6.5 unit=A
